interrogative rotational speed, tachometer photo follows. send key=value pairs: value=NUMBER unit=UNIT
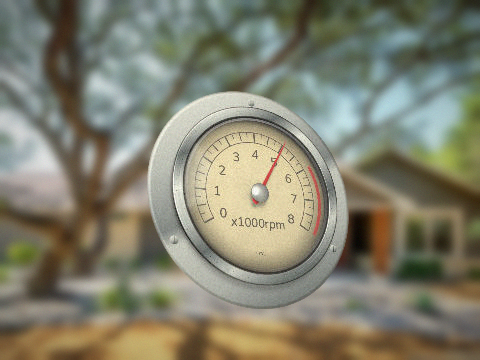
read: value=5000 unit=rpm
